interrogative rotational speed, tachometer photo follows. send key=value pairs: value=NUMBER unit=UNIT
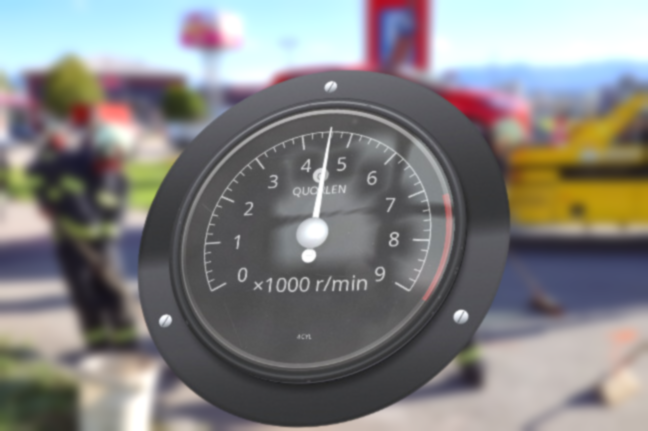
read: value=4600 unit=rpm
